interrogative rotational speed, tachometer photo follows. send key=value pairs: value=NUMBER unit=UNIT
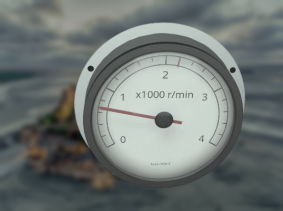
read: value=700 unit=rpm
